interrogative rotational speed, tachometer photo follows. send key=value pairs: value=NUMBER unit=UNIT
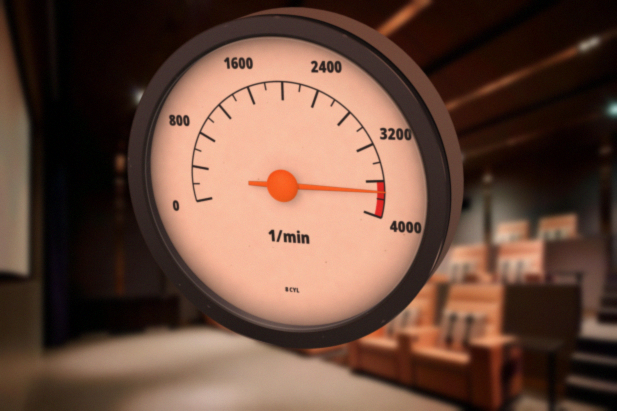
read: value=3700 unit=rpm
